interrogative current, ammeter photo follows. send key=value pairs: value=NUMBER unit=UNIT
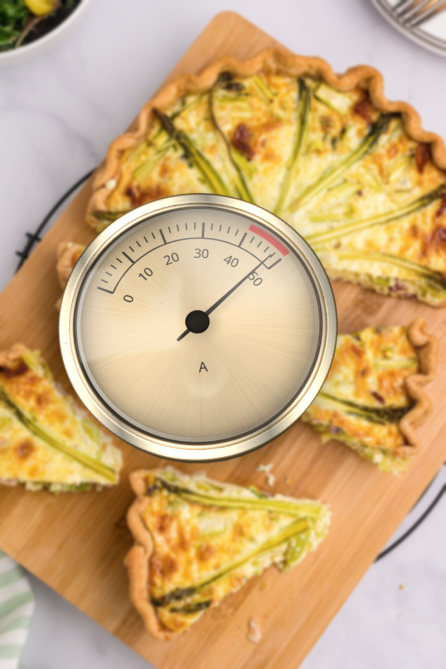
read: value=48 unit=A
